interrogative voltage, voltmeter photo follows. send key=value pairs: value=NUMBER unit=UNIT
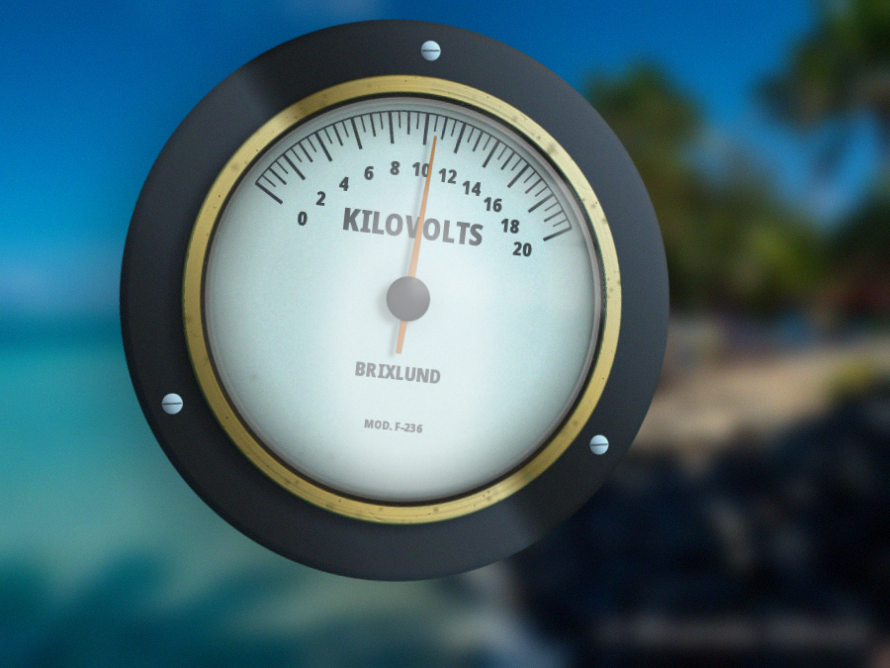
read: value=10.5 unit=kV
